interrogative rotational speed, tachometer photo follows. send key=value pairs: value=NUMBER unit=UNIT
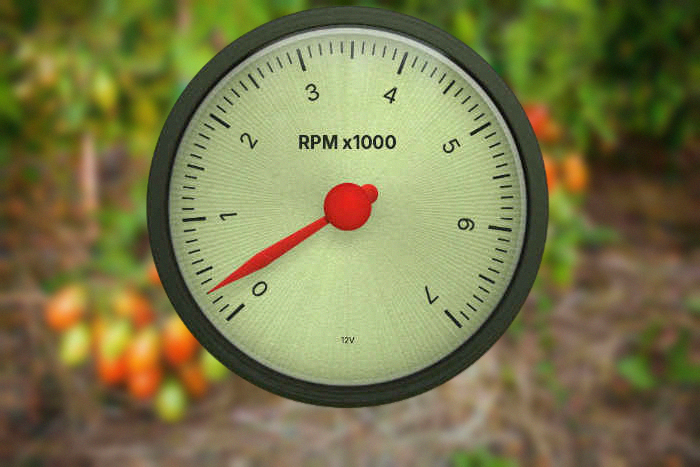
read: value=300 unit=rpm
